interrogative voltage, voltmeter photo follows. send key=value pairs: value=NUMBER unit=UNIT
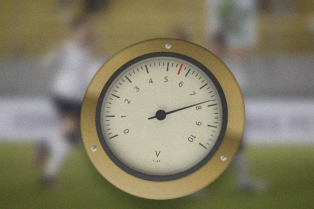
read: value=7.8 unit=V
